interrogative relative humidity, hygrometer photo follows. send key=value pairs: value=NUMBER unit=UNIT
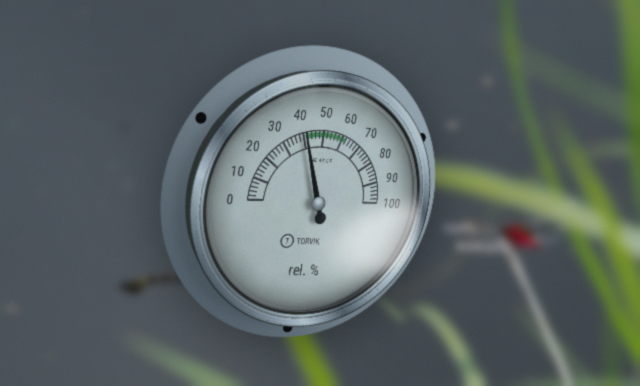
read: value=40 unit=%
